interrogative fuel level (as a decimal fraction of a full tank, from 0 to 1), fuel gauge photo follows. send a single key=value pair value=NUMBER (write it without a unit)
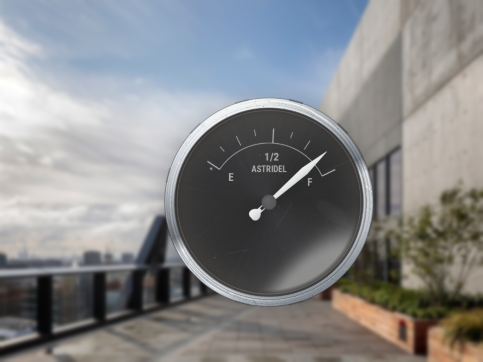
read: value=0.875
